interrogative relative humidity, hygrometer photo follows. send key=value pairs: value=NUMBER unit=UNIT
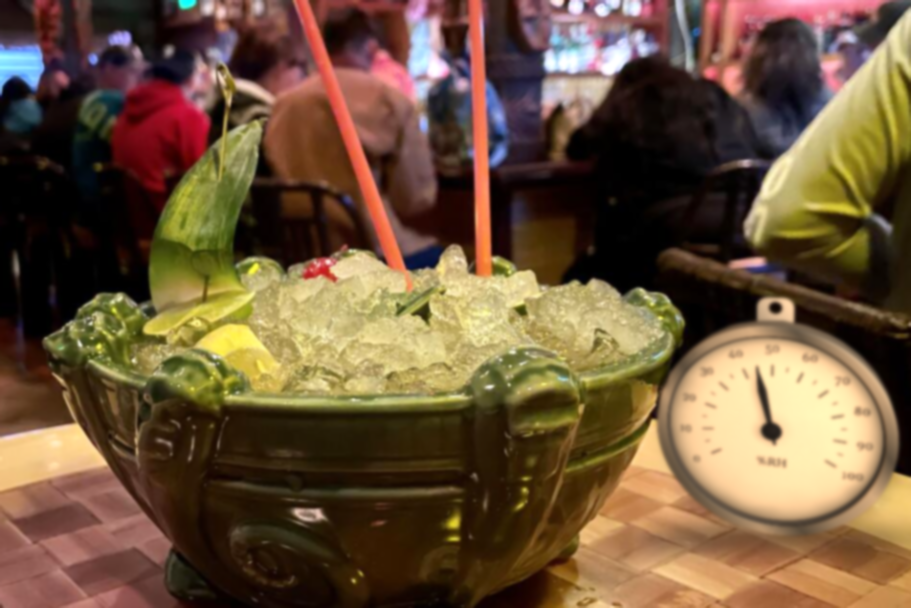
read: value=45 unit=%
